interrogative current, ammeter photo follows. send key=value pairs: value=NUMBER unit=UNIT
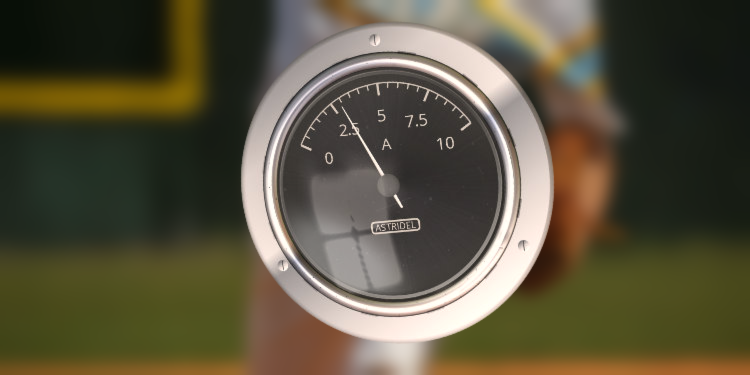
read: value=3 unit=A
